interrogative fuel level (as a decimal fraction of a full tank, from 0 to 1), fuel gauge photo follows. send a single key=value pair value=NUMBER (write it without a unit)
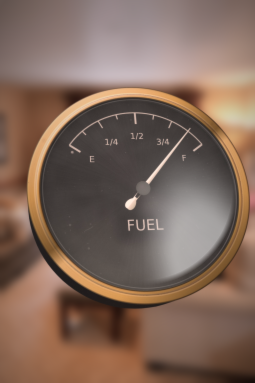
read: value=0.875
